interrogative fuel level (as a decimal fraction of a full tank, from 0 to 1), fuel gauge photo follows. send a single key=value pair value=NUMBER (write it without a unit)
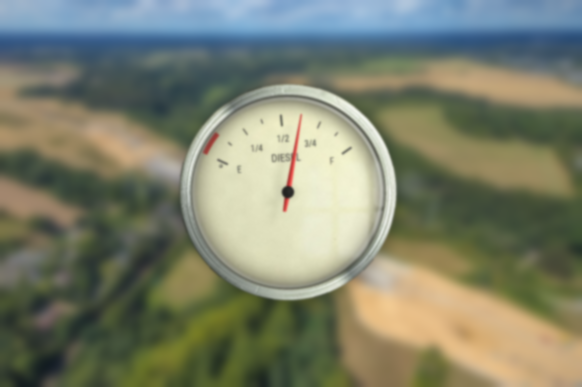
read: value=0.625
